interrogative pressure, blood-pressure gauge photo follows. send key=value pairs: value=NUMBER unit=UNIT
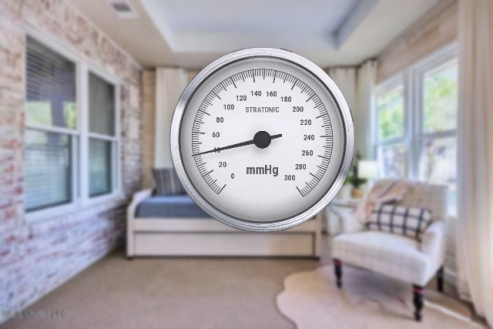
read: value=40 unit=mmHg
